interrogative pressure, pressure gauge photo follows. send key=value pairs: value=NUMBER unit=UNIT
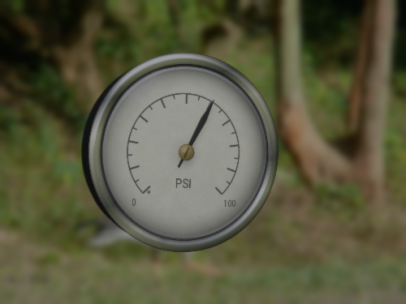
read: value=60 unit=psi
